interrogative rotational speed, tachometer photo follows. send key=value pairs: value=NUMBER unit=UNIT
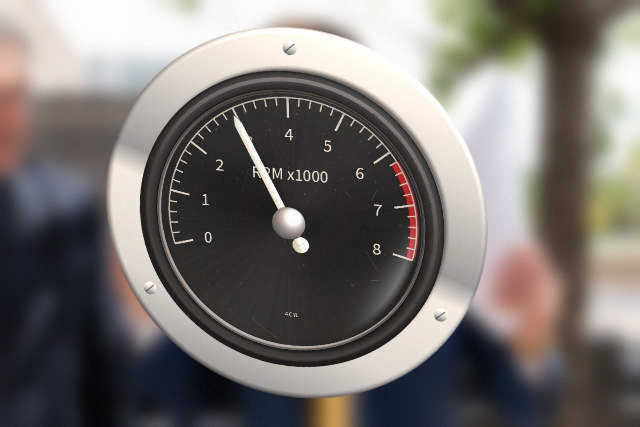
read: value=3000 unit=rpm
